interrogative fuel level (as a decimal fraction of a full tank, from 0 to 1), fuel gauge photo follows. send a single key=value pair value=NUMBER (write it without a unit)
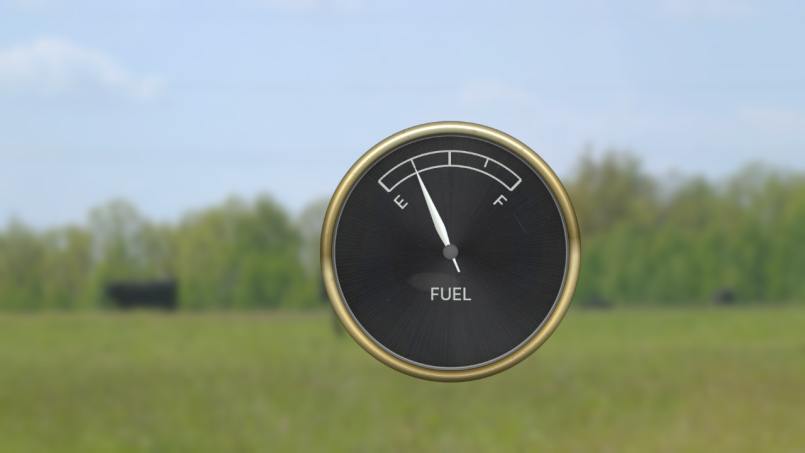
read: value=0.25
